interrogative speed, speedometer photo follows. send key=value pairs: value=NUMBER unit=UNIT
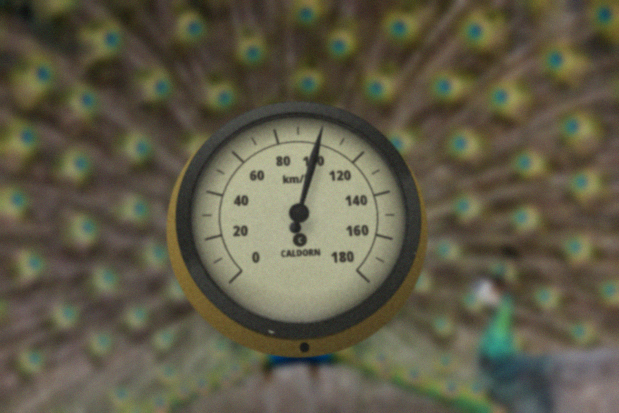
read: value=100 unit=km/h
